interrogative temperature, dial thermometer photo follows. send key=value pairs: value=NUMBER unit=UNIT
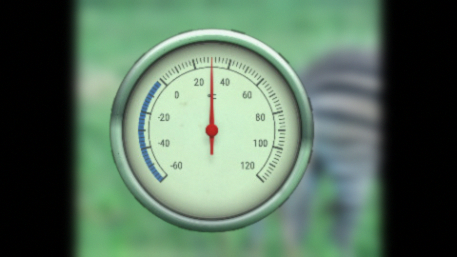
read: value=30 unit=°F
